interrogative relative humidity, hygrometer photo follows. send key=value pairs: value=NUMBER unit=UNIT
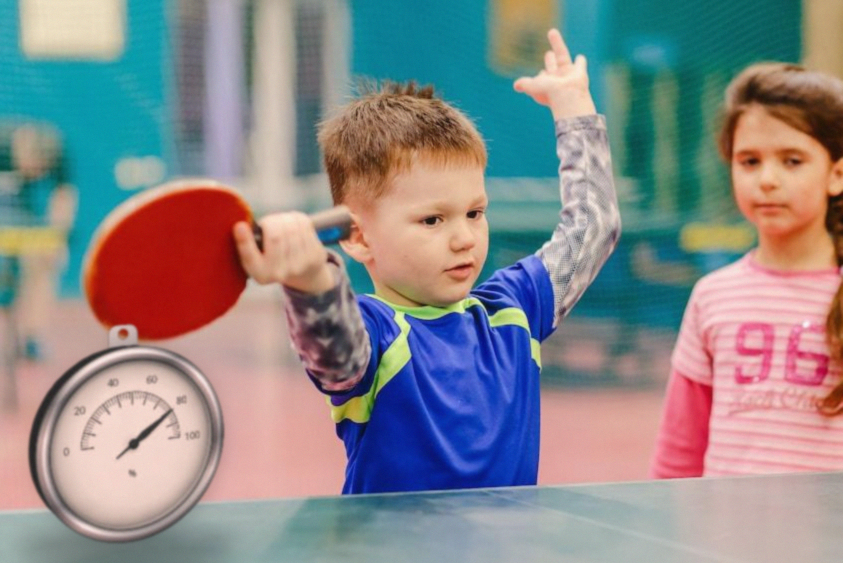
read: value=80 unit=%
